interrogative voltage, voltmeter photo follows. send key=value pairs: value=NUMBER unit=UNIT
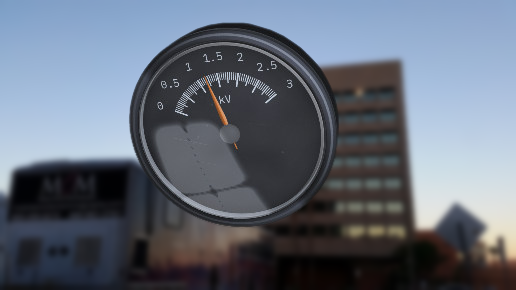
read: value=1.25 unit=kV
